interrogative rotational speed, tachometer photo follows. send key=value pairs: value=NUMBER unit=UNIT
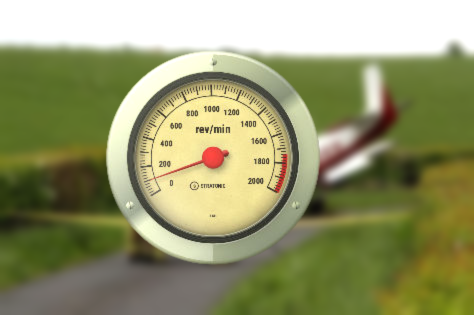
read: value=100 unit=rpm
